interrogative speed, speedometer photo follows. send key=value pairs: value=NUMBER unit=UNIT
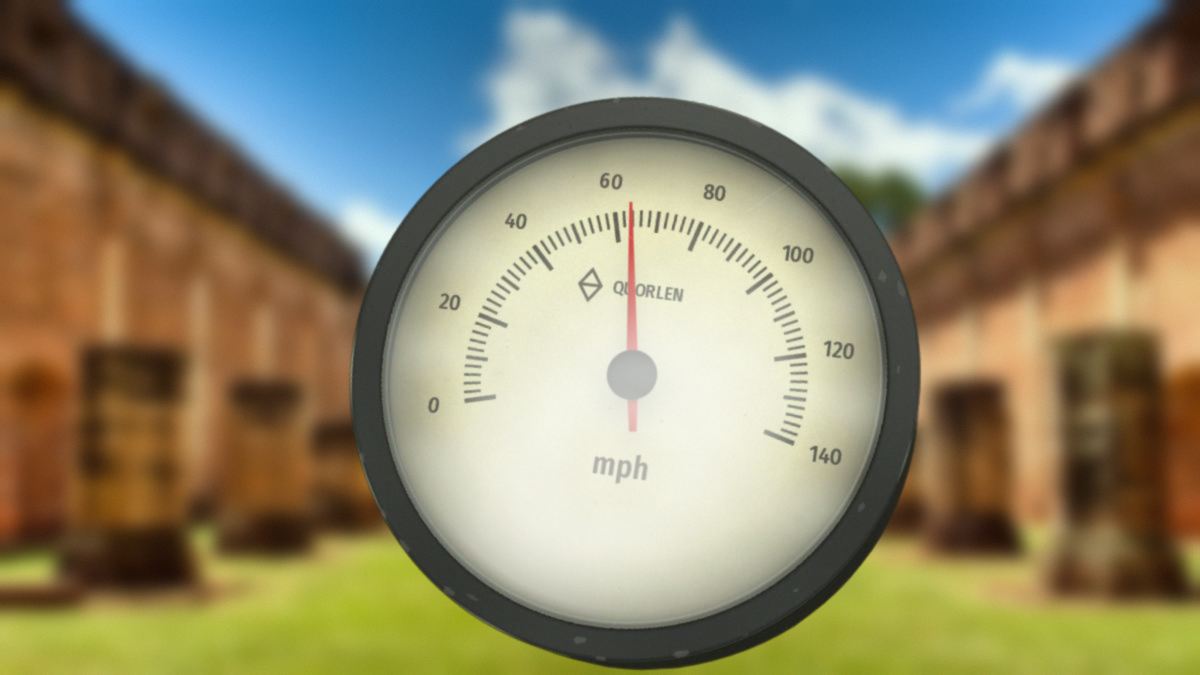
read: value=64 unit=mph
